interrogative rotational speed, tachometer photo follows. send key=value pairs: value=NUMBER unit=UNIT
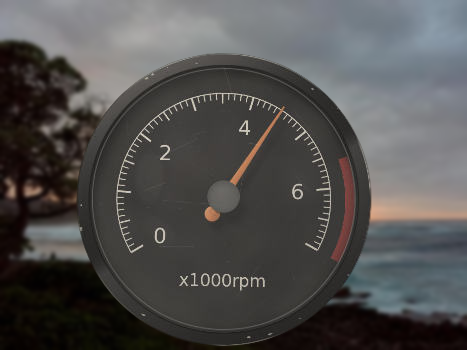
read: value=4500 unit=rpm
